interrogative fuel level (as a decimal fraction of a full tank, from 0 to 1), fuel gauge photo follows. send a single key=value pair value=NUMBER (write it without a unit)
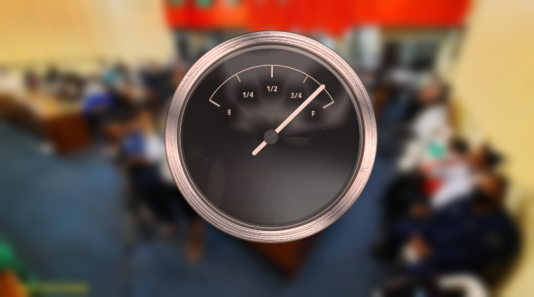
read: value=0.875
